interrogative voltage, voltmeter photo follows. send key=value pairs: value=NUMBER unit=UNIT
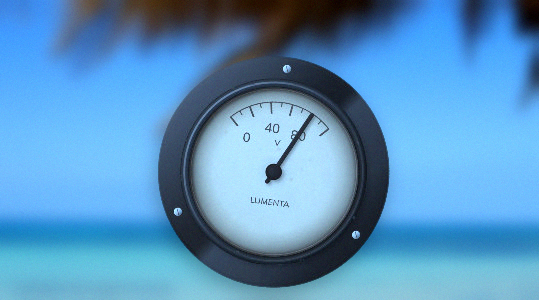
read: value=80 unit=V
